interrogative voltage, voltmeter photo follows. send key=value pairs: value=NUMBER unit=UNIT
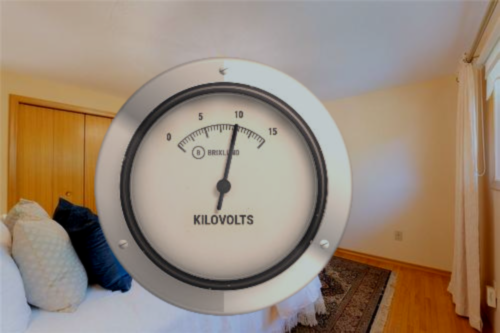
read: value=10 unit=kV
